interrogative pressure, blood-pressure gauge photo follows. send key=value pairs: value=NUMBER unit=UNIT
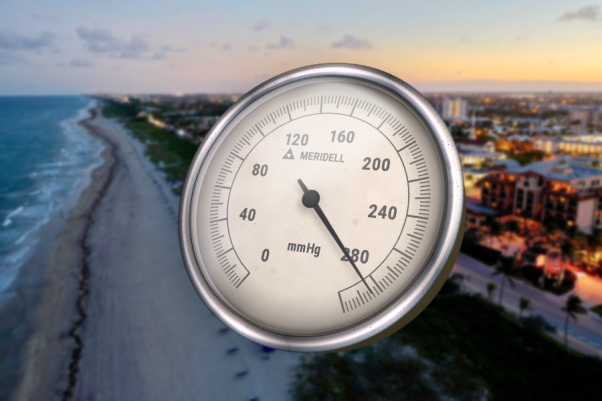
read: value=284 unit=mmHg
